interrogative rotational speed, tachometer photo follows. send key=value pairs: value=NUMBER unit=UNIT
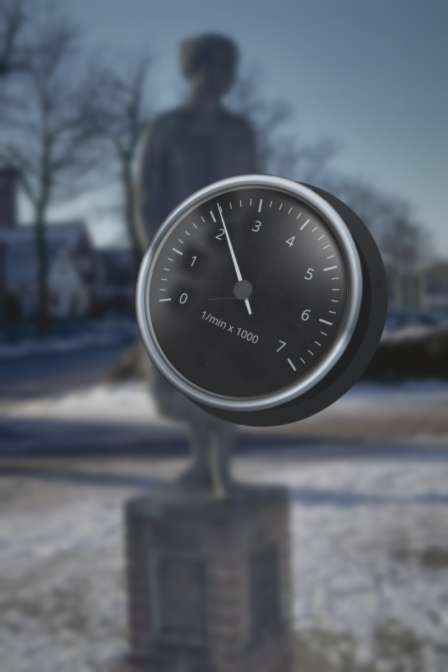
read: value=2200 unit=rpm
